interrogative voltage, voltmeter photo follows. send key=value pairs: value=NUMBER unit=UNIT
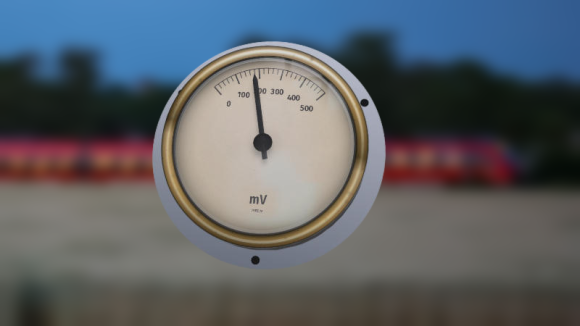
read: value=180 unit=mV
